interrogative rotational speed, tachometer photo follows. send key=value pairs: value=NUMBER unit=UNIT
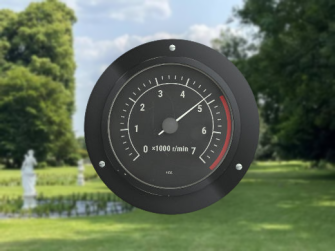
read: value=4800 unit=rpm
